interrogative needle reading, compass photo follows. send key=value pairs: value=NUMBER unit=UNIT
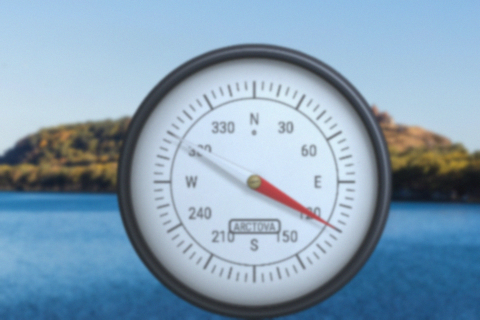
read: value=120 unit=°
